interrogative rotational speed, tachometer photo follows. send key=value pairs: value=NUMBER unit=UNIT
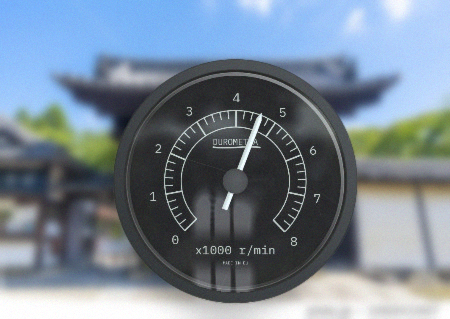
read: value=4600 unit=rpm
